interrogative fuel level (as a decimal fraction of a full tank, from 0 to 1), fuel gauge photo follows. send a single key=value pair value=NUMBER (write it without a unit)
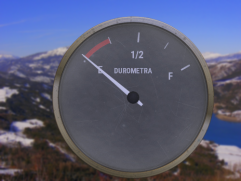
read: value=0
